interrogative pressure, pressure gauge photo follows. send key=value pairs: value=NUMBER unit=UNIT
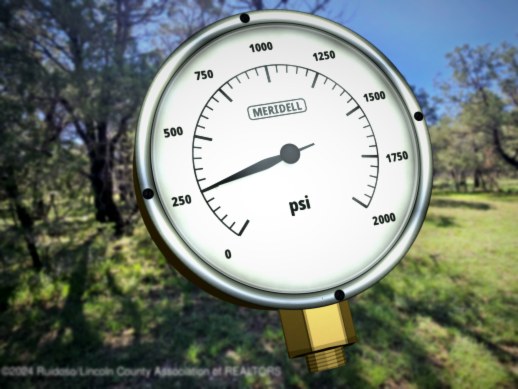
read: value=250 unit=psi
